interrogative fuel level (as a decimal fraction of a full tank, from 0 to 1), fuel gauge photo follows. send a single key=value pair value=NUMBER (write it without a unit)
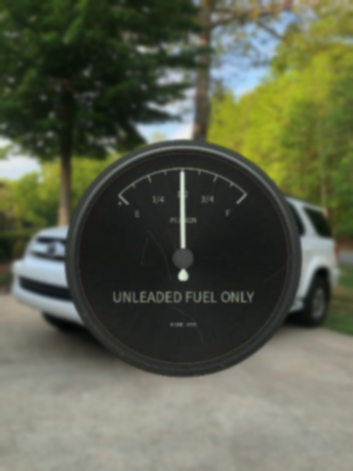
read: value=0.5
